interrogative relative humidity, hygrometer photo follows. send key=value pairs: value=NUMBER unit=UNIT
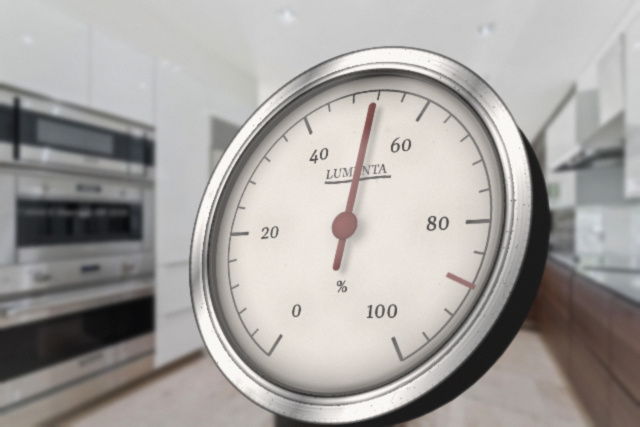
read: value=52 unit=%
